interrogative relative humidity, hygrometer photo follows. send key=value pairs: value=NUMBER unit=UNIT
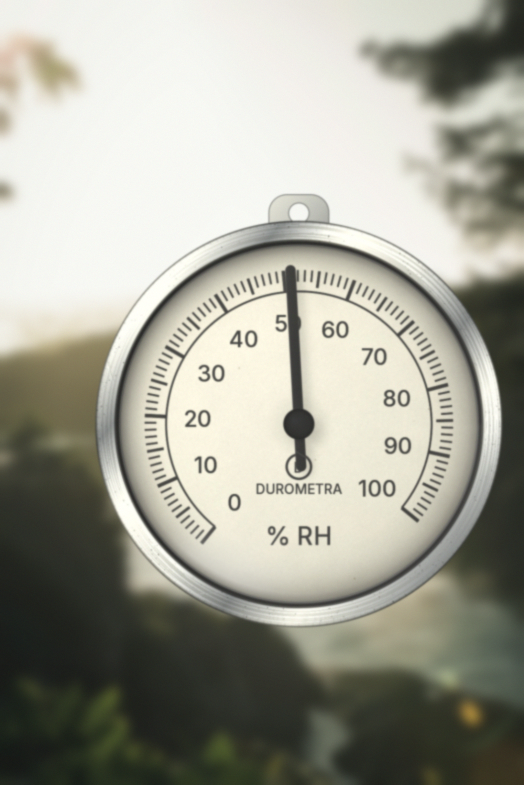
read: value=51 unit=%
